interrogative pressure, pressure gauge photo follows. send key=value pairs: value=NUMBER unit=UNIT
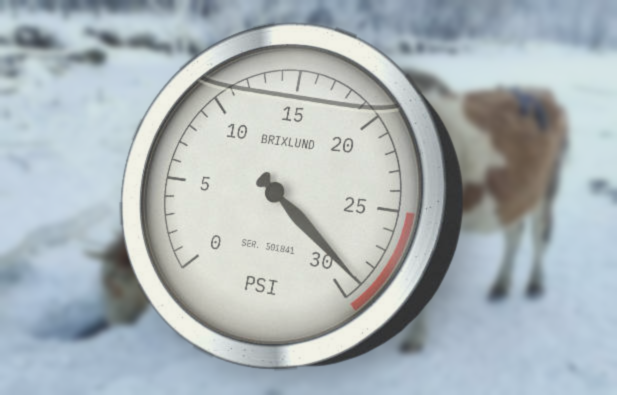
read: value=29 unit=psi
